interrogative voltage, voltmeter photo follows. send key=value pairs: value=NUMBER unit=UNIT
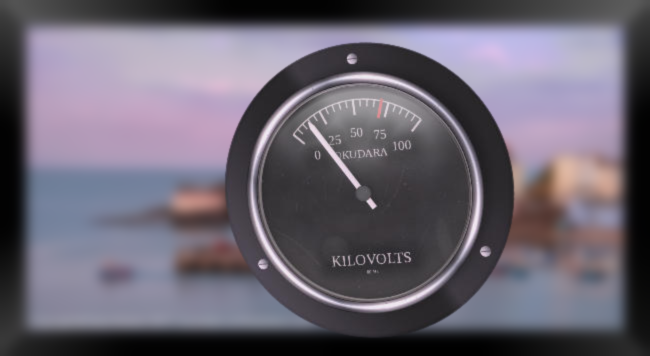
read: value=15 unit=kV
